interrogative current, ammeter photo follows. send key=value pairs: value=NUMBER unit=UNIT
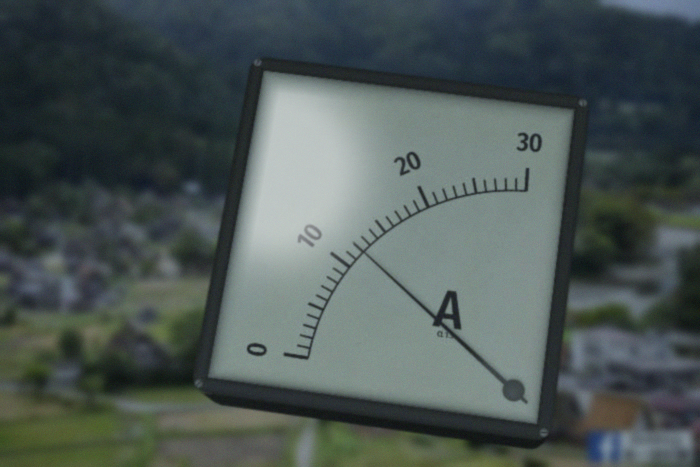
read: value=12 unit=A
